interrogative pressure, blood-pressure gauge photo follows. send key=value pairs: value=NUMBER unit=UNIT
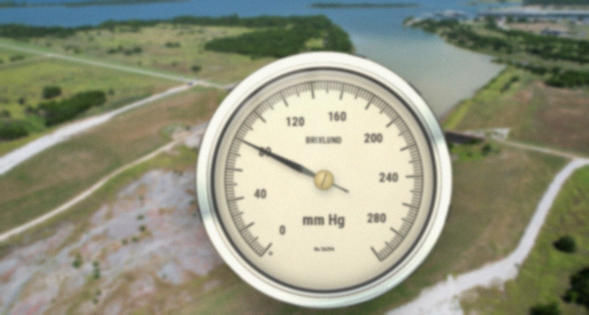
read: value=80 unit=mmHg
